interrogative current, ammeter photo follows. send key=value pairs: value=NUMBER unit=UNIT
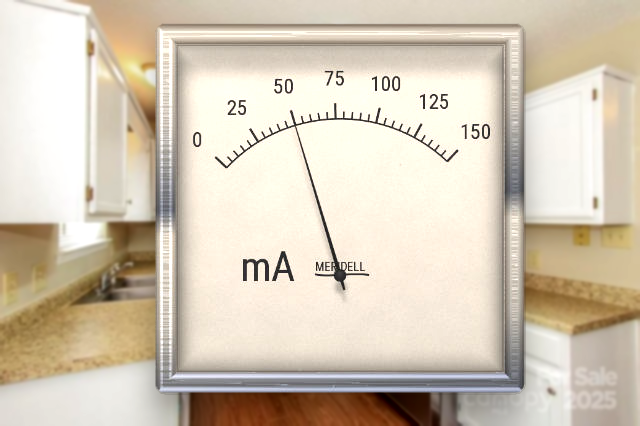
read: value=50 unit=mA
